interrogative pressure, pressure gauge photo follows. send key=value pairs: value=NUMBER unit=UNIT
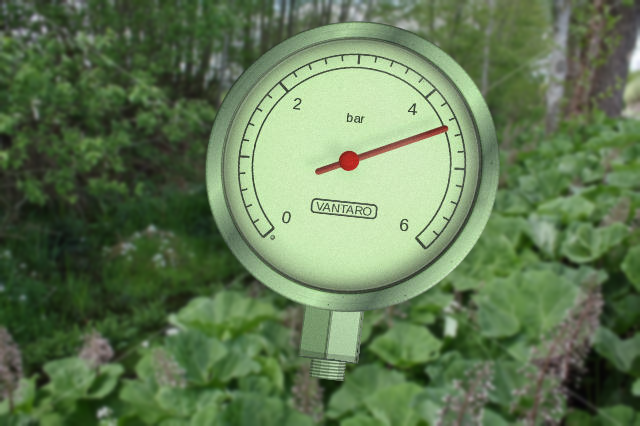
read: value=4.5 unit=bar
